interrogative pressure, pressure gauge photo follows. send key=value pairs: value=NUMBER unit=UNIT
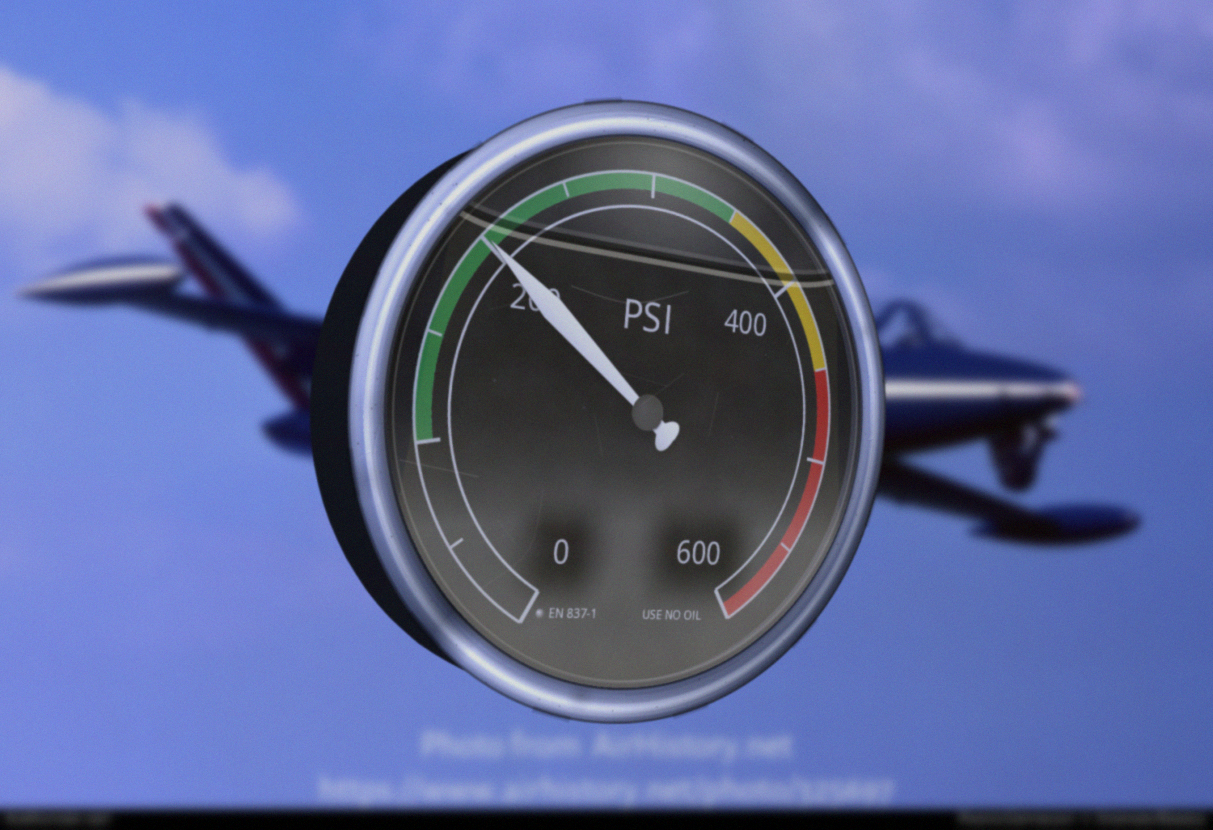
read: value=200 unit=psi
